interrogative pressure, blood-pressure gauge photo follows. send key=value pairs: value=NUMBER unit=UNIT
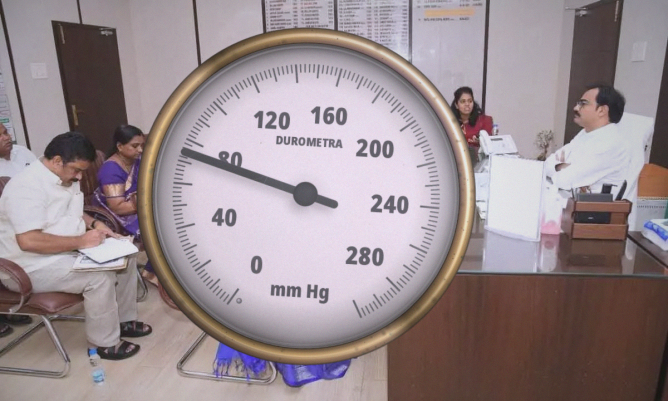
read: value=74 unit=mmHg
